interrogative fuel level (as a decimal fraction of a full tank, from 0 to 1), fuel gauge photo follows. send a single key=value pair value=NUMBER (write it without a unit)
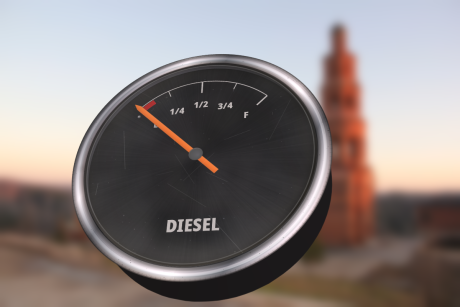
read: value=0
